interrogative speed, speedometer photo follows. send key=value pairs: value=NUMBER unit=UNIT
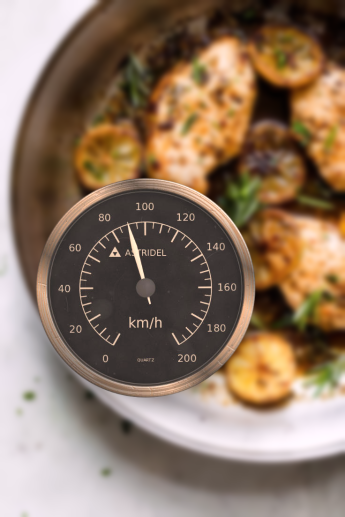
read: value=90 unit=km/h
